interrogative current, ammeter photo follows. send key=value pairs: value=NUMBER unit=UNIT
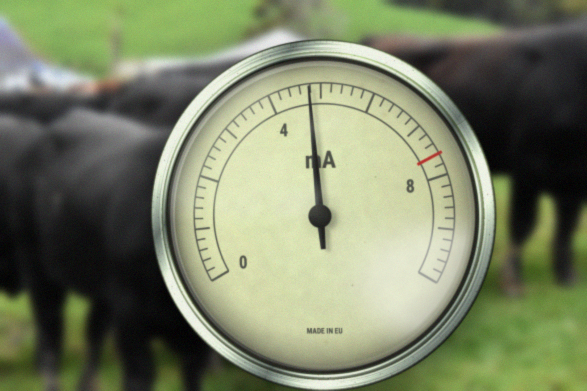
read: value=4.8 unit=mA
